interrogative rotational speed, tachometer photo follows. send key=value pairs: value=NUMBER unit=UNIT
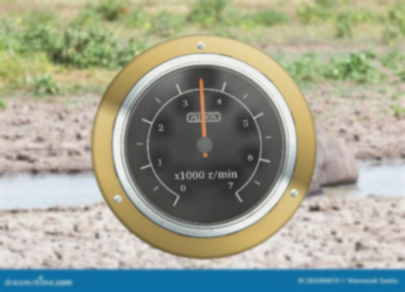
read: value=3500 unit=rpm
